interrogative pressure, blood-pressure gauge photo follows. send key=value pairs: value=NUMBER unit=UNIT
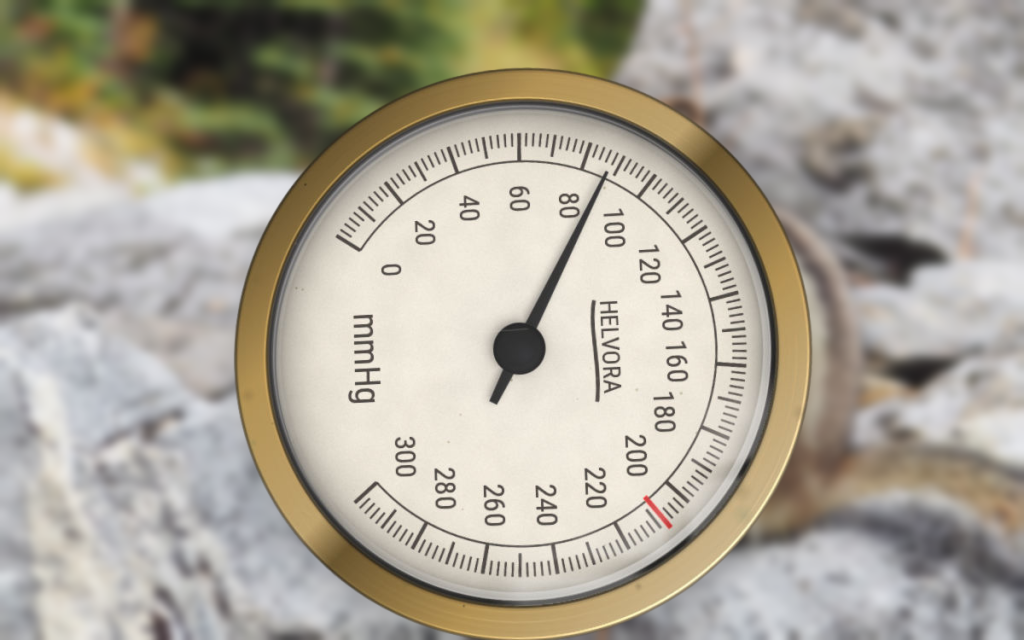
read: value=88 unit=mmHg
